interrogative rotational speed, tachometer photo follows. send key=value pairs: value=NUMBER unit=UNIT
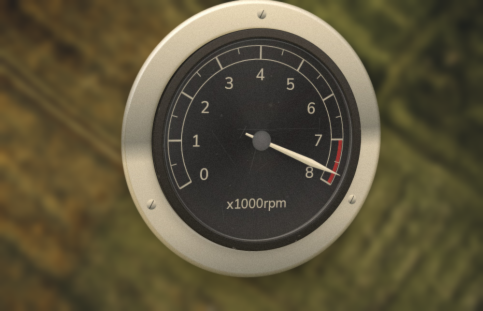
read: value=7750 unit=rpm
